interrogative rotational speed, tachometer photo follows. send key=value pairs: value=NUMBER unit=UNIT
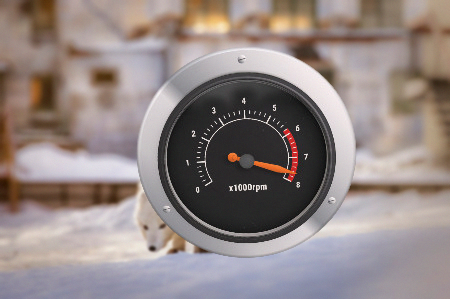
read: value=7600 unit=rpm
